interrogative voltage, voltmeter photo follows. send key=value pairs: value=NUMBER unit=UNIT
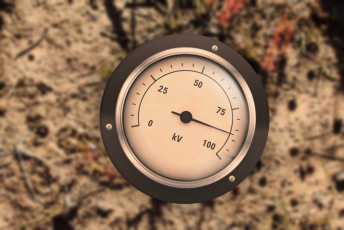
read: value=87.5 unit=kV
